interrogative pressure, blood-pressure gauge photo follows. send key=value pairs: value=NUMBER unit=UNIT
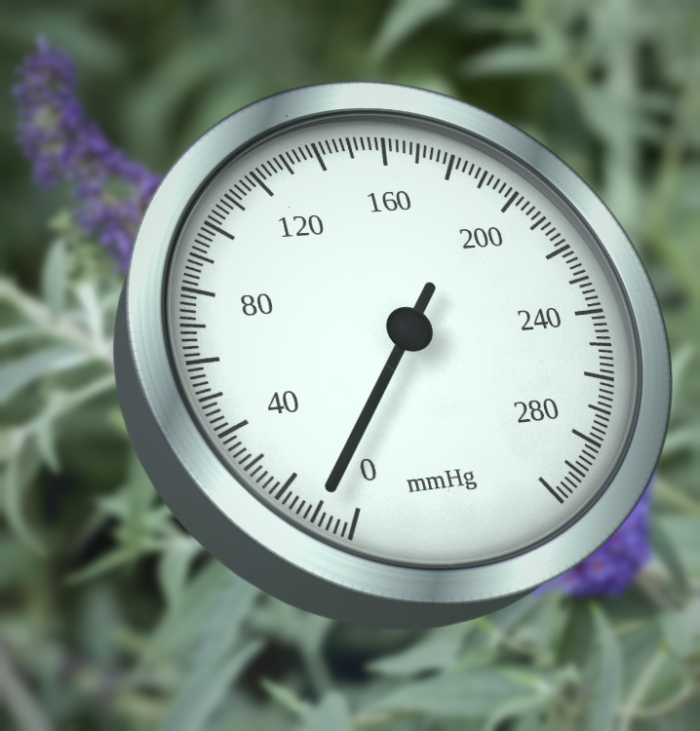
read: value=10 unit=mmHg
